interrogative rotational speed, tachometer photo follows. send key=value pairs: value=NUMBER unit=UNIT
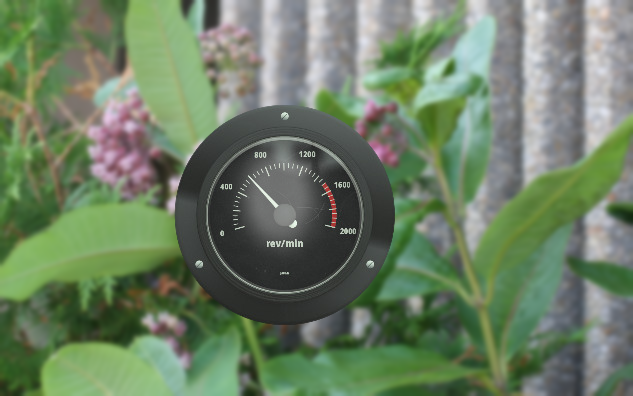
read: value=600 unit=rpm
